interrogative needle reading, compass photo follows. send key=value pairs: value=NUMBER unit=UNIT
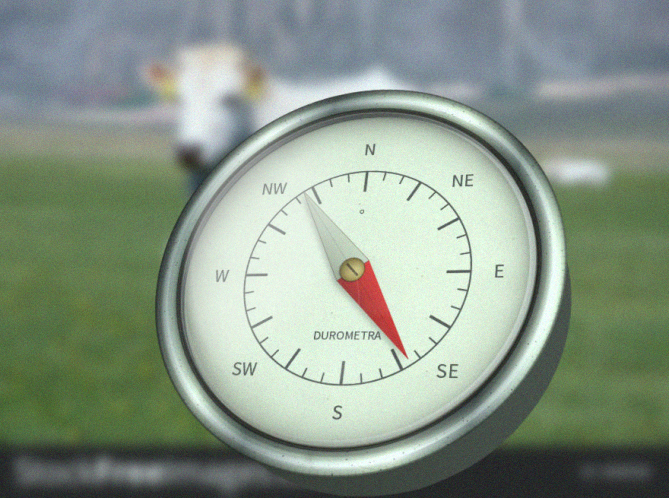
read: value=145 unit=°
